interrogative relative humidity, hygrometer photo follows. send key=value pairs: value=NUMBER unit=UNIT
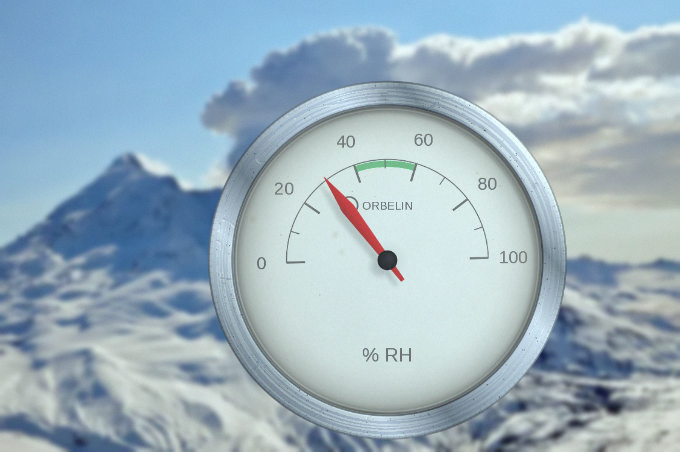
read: value=30 unit=%
